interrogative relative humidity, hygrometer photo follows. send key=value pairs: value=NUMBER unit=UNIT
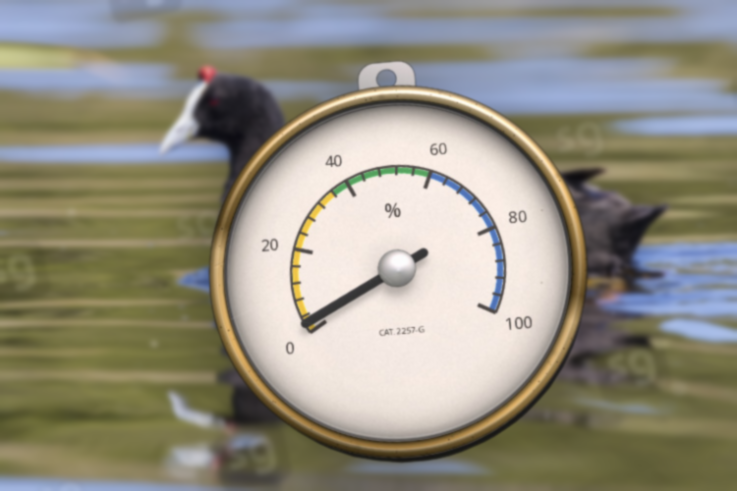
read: value=2 unit=%
